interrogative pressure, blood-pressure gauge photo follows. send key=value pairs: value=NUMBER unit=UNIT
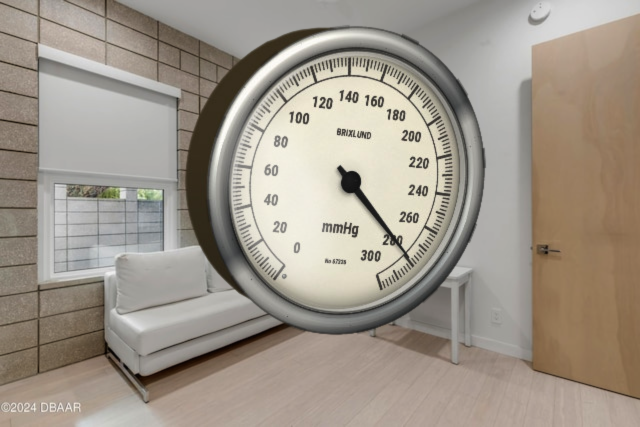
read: value=280 unit=mmHg
